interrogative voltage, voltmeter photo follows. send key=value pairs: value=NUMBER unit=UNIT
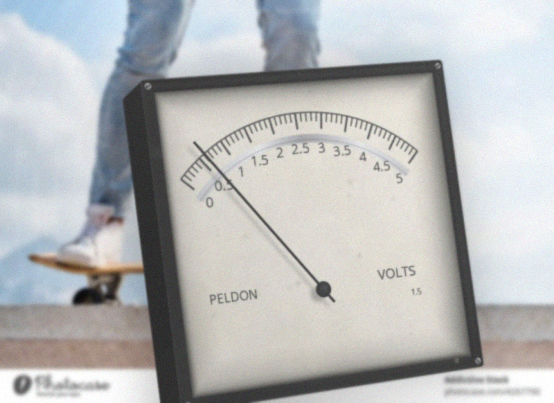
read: value=0.6 unit=V
